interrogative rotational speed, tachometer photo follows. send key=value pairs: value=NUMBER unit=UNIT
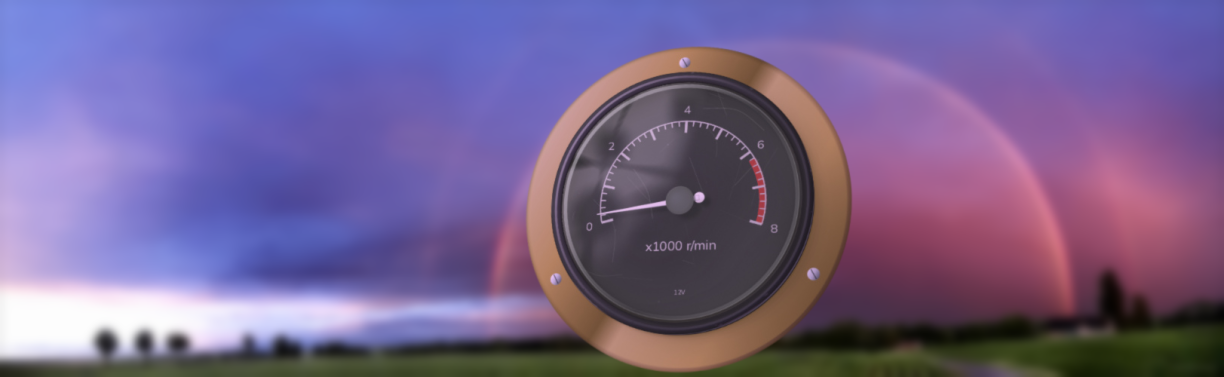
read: value=200 unit=rpm
